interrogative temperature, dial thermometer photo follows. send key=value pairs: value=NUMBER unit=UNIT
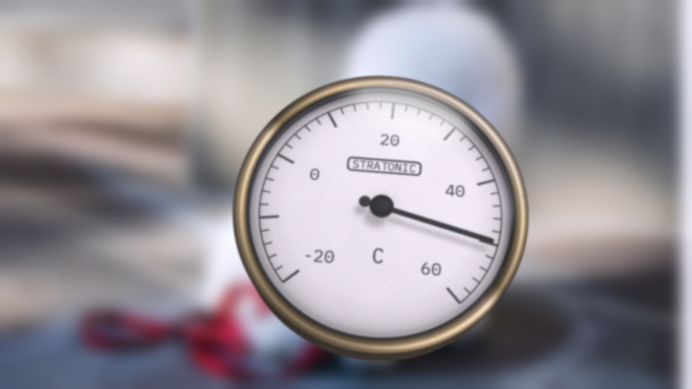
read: value=50 unit=°C
